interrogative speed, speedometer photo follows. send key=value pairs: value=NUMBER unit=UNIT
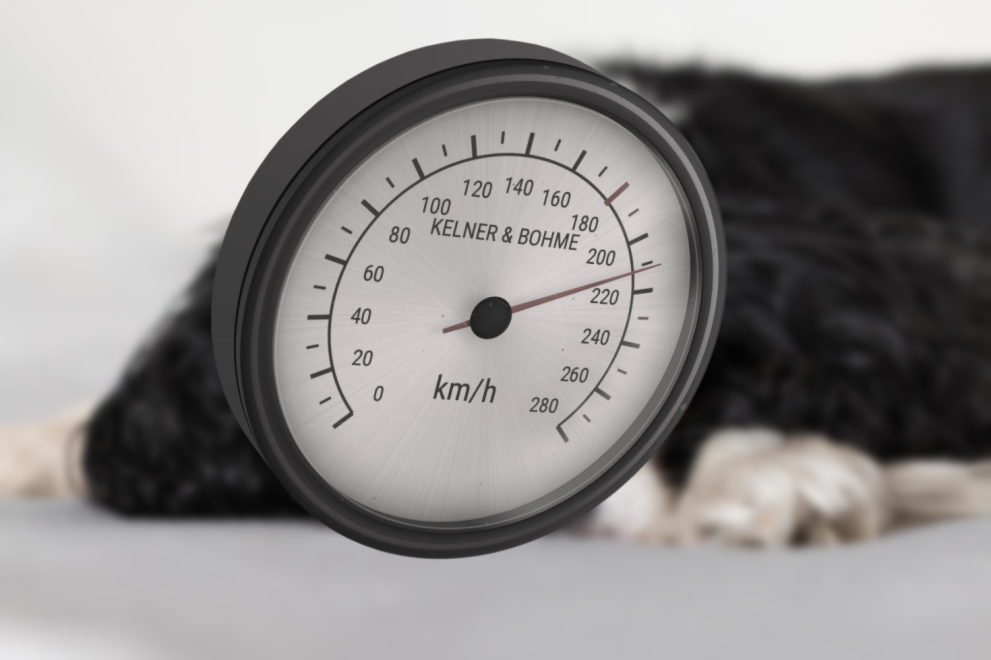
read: value=210 unit=km/h
